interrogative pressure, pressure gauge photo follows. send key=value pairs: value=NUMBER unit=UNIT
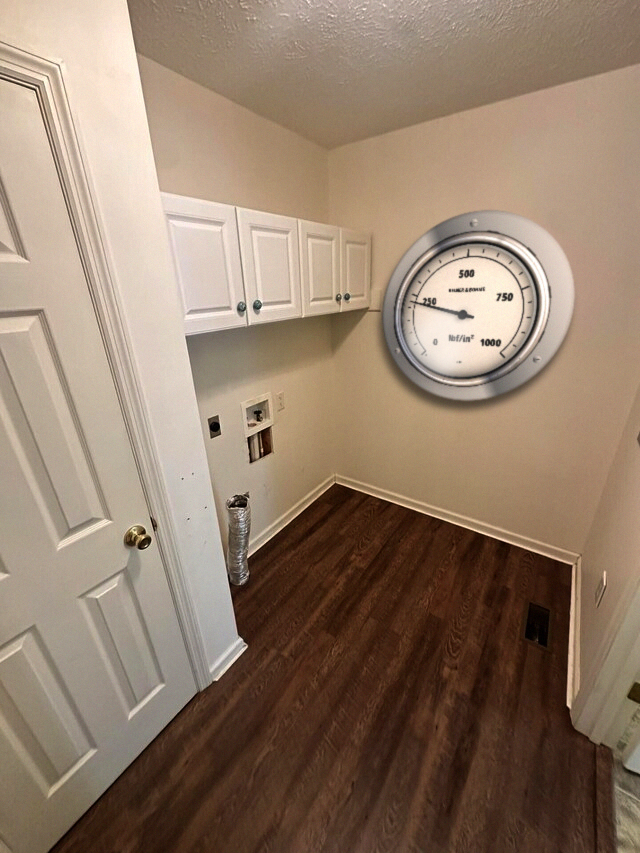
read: value=225 unit=psi
